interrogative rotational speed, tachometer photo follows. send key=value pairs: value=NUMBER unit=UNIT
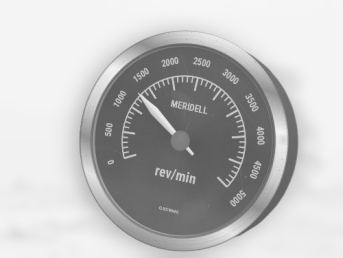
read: value=1300 unit=rpm
